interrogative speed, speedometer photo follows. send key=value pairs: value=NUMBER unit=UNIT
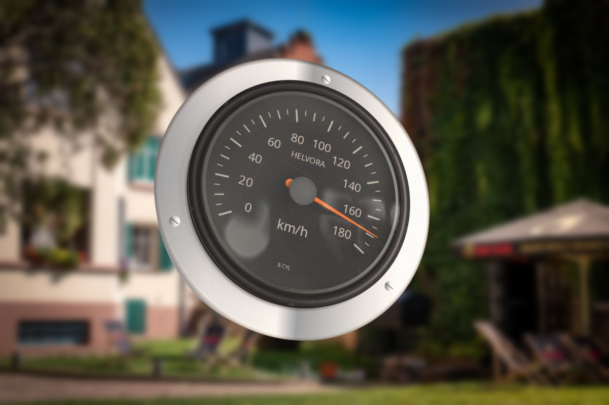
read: value=170 unit=km/h
